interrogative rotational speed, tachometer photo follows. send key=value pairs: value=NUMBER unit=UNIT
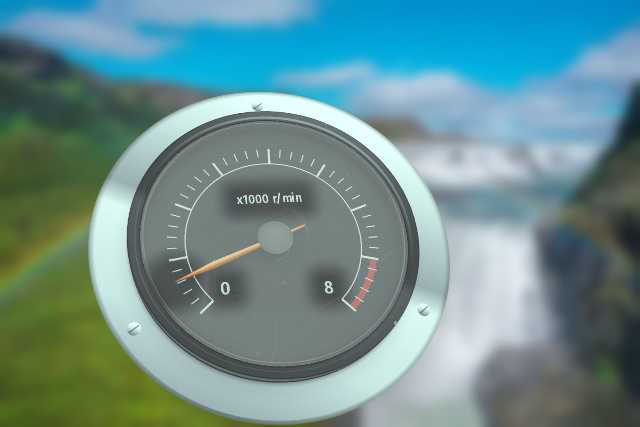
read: value=600 unit=rpm
